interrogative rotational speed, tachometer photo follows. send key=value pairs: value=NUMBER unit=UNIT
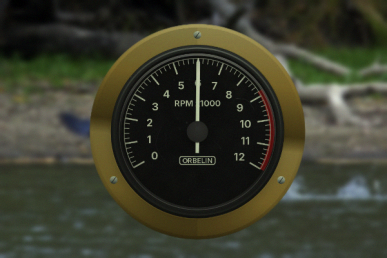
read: value=6000 unit=rpm
